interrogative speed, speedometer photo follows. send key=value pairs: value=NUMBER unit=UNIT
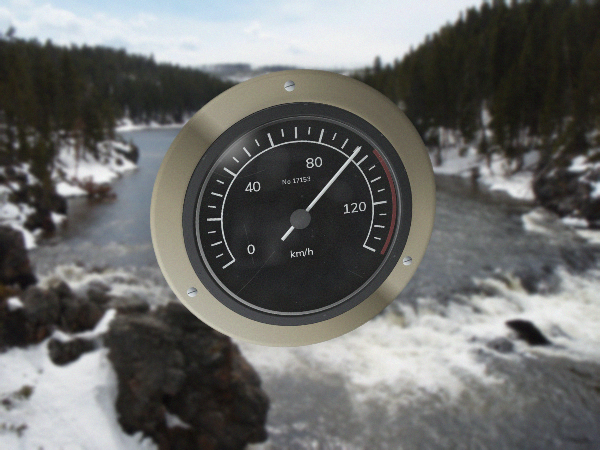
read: value=95 unit=km/h
